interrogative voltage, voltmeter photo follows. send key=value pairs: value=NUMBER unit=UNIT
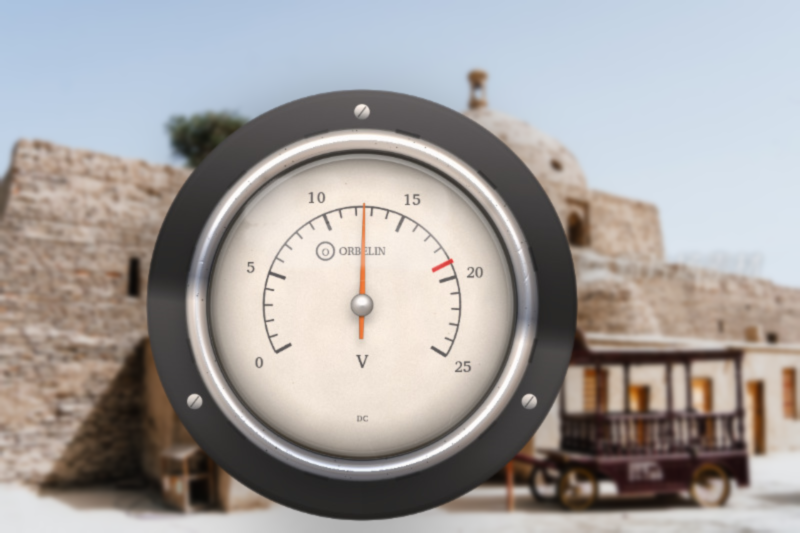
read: value=12.5 unit=V
